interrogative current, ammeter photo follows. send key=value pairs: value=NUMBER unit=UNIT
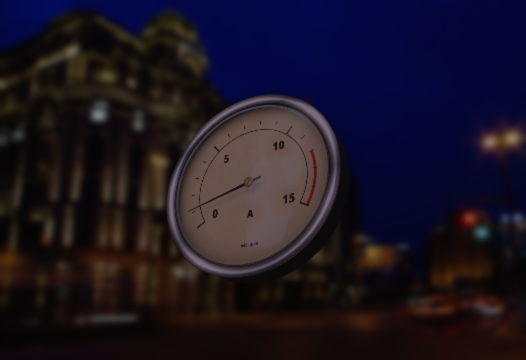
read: value=1 unit=A
